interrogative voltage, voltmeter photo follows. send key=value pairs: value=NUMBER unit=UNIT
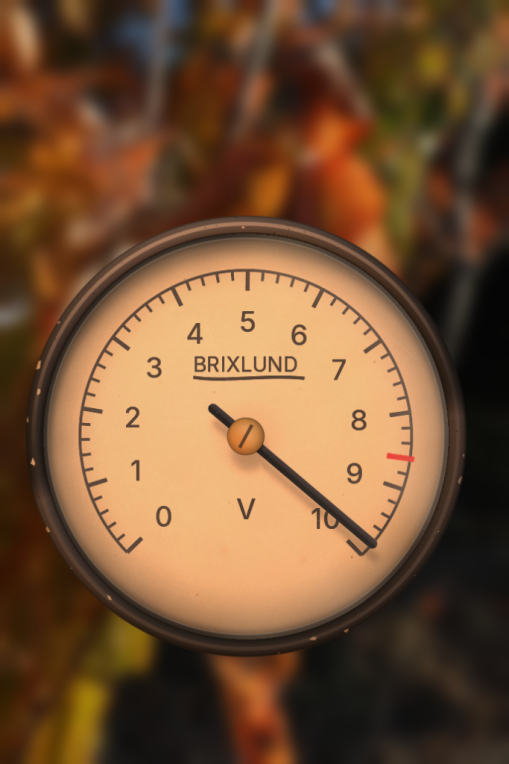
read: value=9.8 unit=V
